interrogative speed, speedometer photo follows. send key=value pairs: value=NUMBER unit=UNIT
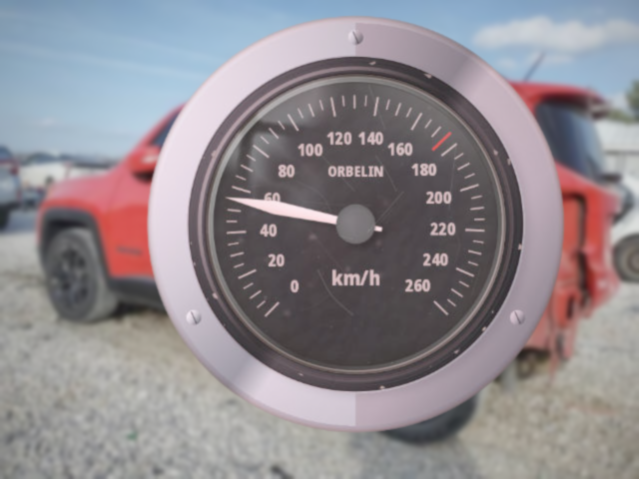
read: value=55 unit=km/h
